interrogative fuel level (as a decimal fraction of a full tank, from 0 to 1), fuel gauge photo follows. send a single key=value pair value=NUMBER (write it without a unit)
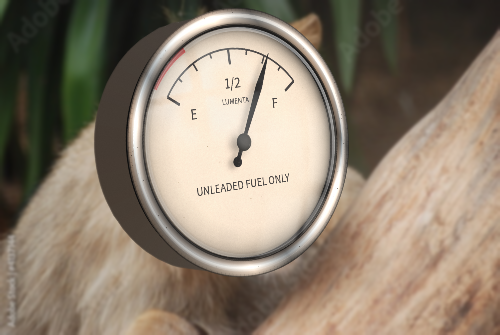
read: value=0.75
